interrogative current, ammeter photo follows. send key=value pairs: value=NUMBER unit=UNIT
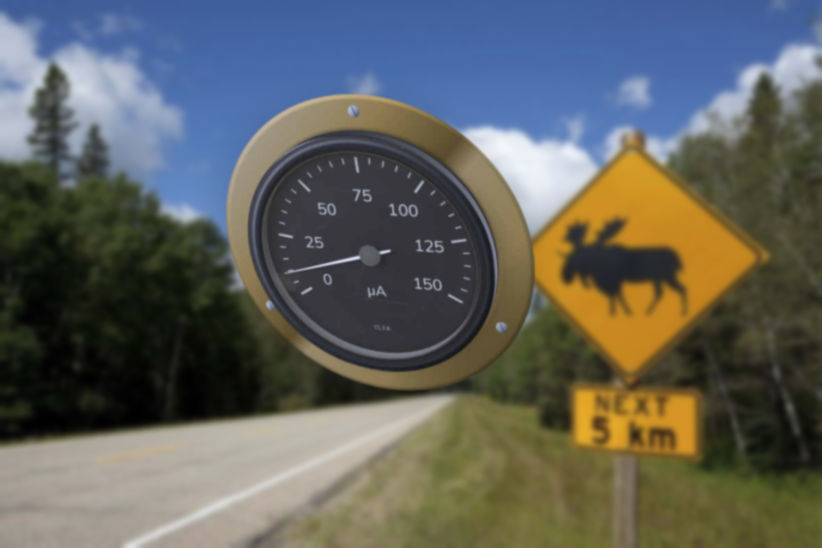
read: value=10 unit=µA
